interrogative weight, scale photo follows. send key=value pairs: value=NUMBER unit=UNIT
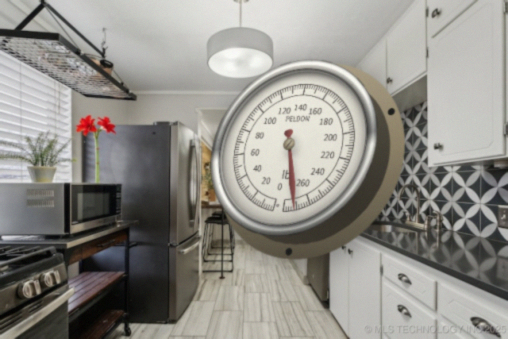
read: value=270 unit=lb
